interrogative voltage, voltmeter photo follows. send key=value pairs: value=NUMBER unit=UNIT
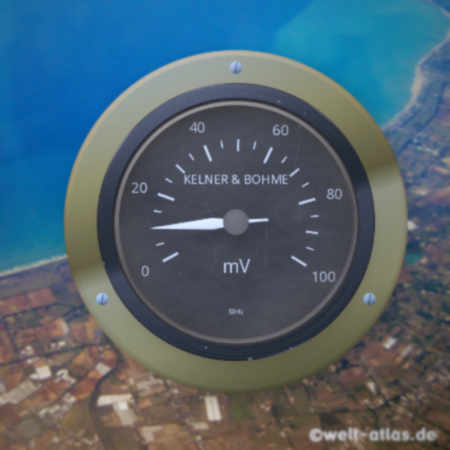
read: value=10 unit=mV
